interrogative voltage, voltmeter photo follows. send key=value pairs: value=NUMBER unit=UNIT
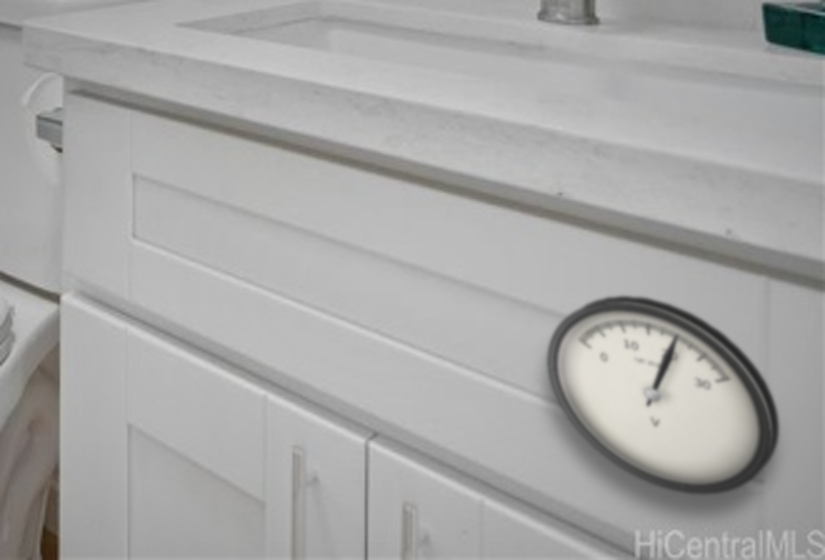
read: value=20 unit=V
